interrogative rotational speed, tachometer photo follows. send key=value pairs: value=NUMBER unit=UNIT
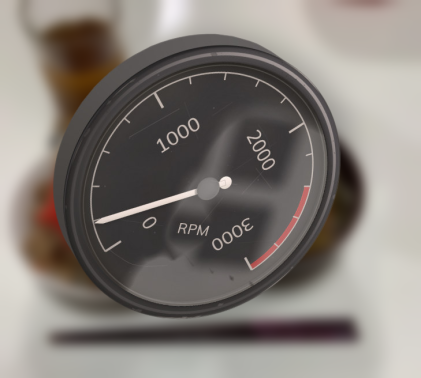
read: value=200 unit=rpm
